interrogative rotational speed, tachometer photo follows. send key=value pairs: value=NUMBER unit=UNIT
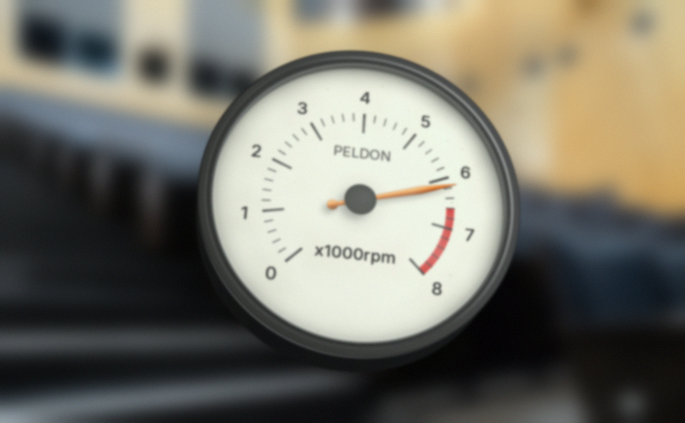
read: value=6200 unit=rpm
